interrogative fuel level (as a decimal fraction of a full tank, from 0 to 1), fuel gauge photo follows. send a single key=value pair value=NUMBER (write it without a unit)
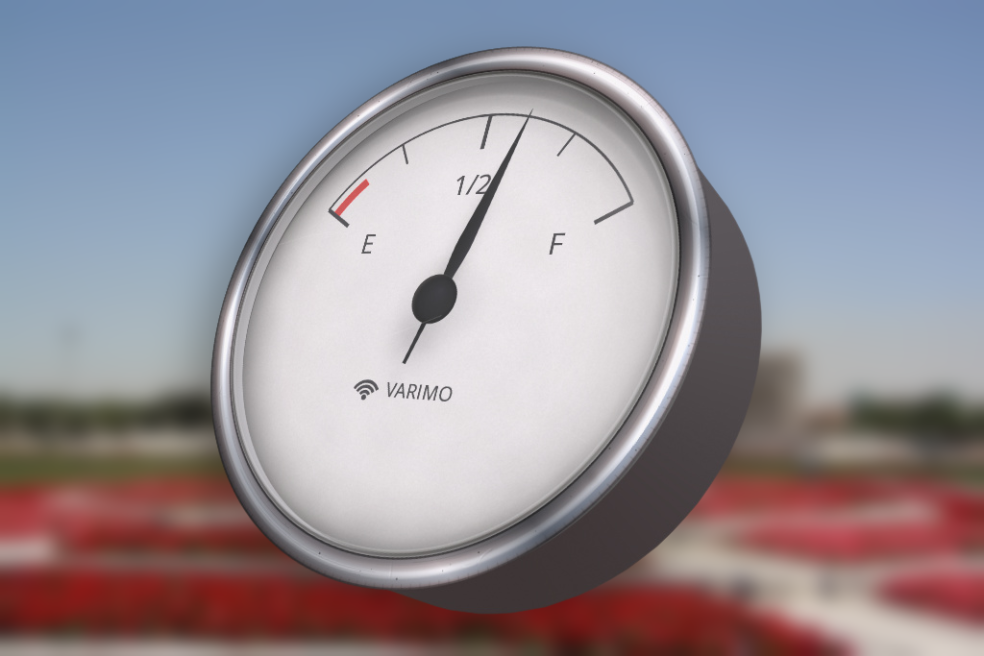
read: value=0.625
